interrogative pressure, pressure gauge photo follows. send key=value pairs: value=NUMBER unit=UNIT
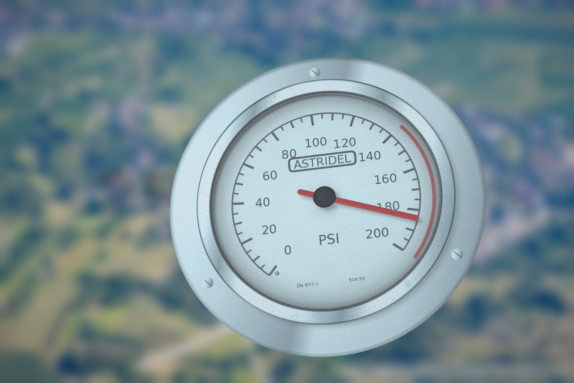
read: value=185 unit=psi
